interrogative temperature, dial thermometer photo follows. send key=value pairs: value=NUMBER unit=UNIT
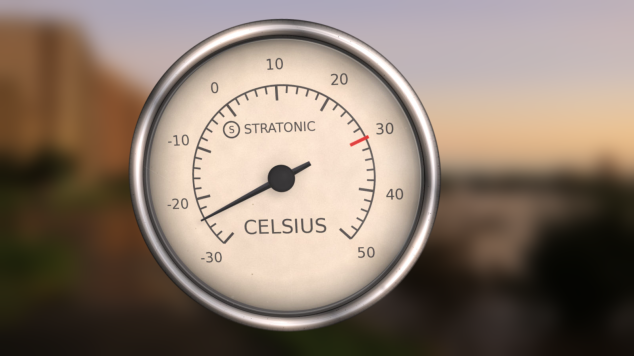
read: value=-24 unit=°C
